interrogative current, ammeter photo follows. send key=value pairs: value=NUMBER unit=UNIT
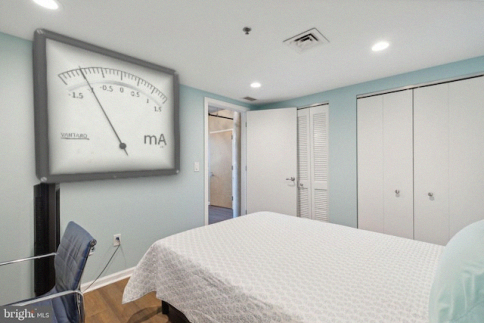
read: value=-1 unit=mA
